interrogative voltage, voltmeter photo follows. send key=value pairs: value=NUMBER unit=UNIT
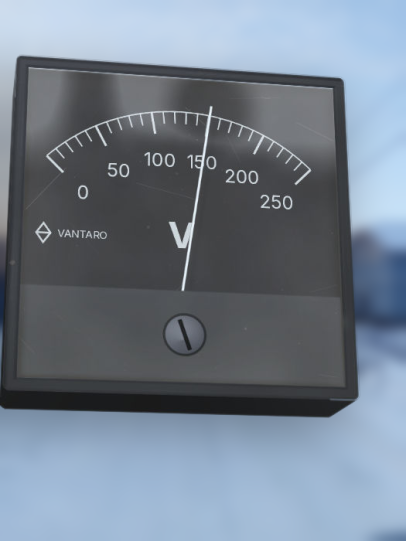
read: value=150 unit=V
